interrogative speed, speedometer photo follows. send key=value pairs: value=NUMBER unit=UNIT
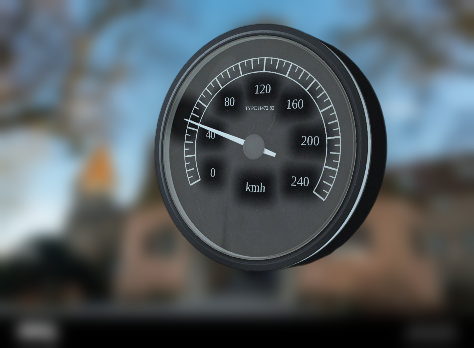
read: value=45 unit=km/h
